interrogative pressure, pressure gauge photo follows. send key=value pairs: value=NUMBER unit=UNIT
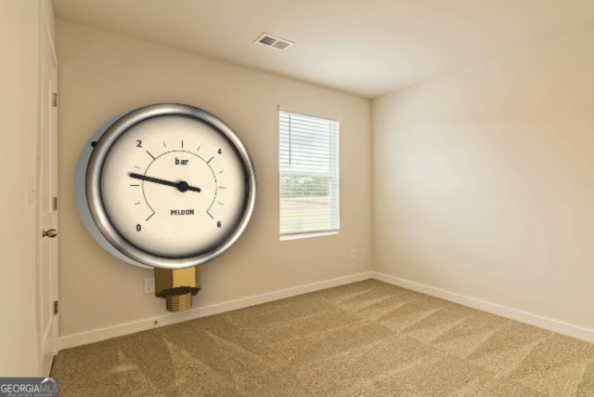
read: value=1.25 unit=bar
